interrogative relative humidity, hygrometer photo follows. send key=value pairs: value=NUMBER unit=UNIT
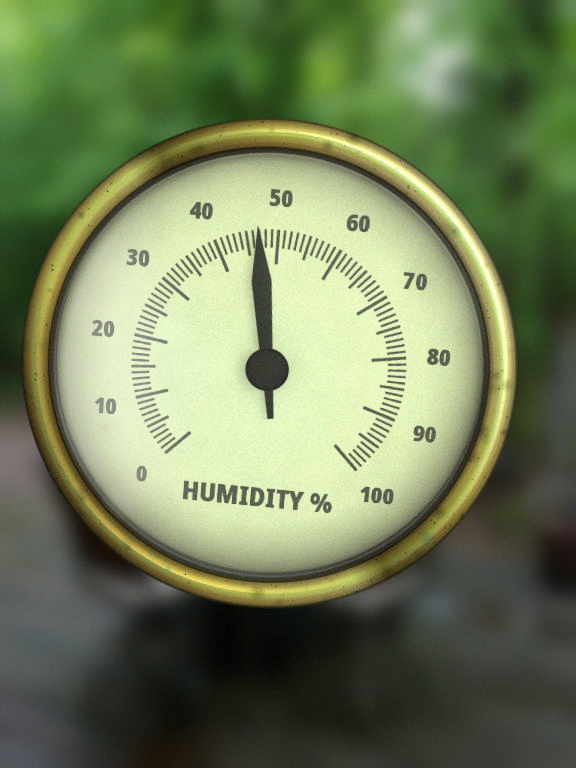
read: value=47 unit=%
